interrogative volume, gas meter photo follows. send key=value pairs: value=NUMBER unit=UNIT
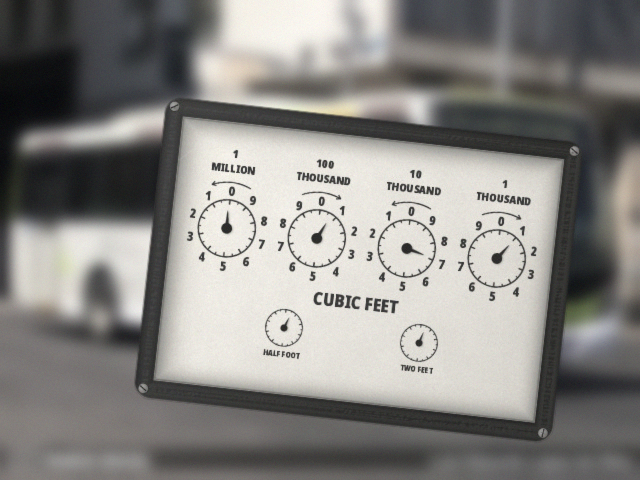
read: value=7100 unit=ft³
